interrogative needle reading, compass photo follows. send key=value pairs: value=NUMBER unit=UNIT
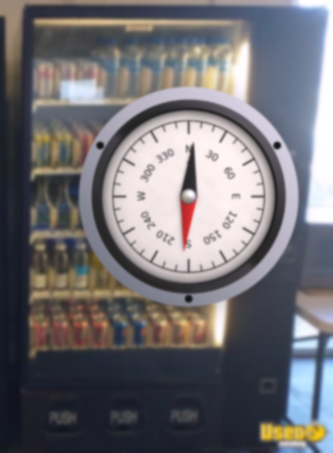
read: value=185 unit=°
